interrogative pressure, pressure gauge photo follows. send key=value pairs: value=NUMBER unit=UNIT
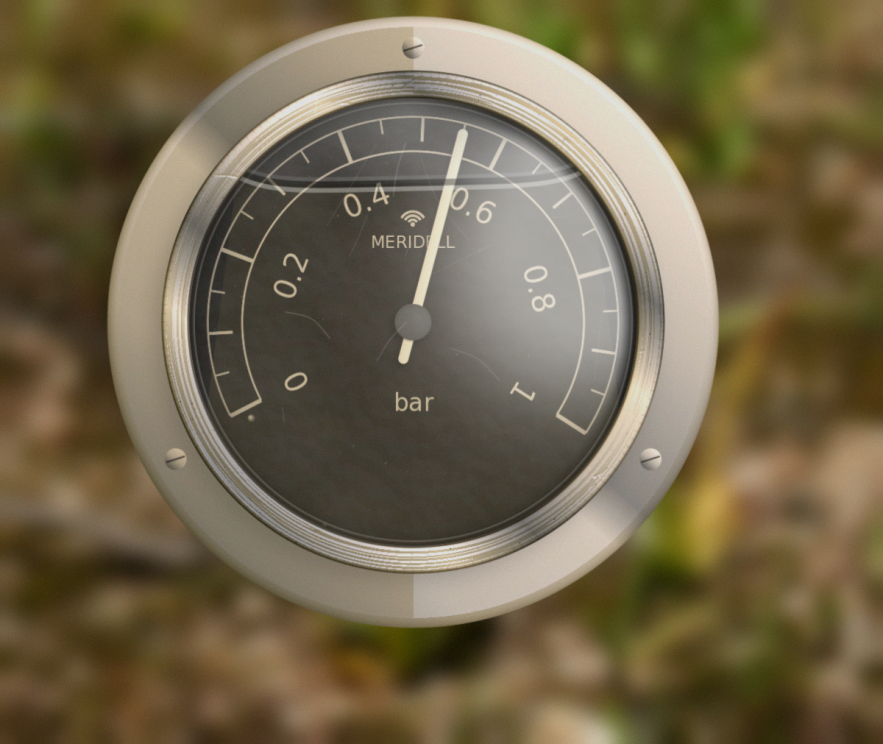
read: value=0.55 unit=bar
